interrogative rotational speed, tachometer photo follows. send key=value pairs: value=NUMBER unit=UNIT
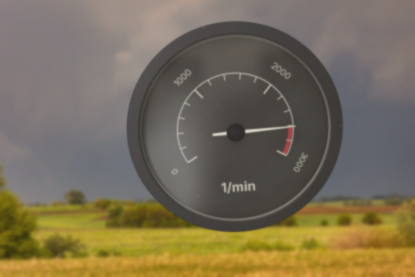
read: value=2600 unit=rpm
